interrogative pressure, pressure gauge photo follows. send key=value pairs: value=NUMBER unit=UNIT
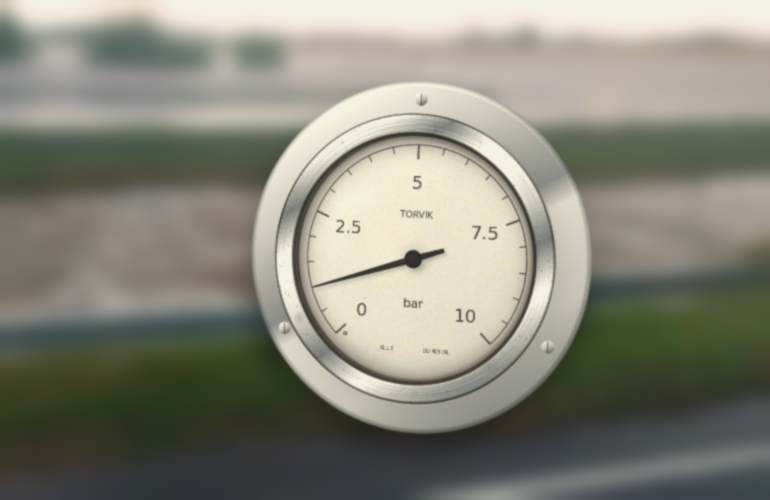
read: value=1 unit=bar
